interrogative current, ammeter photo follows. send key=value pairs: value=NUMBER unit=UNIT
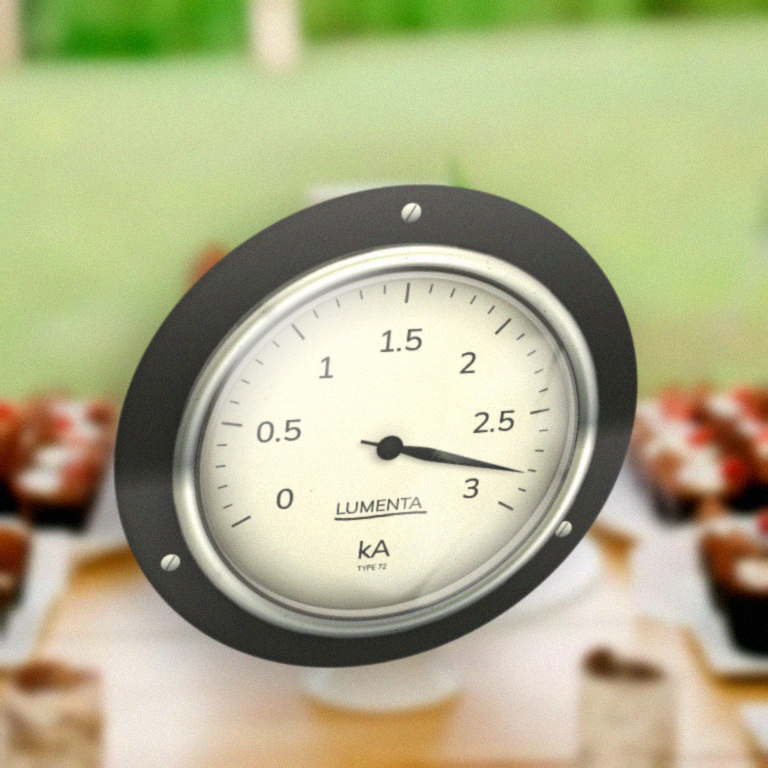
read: value=2.8 unit=kA
